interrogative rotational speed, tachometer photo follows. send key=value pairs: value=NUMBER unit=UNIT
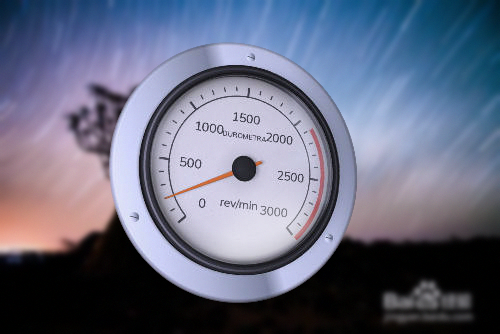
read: value=200 unit=rpm
